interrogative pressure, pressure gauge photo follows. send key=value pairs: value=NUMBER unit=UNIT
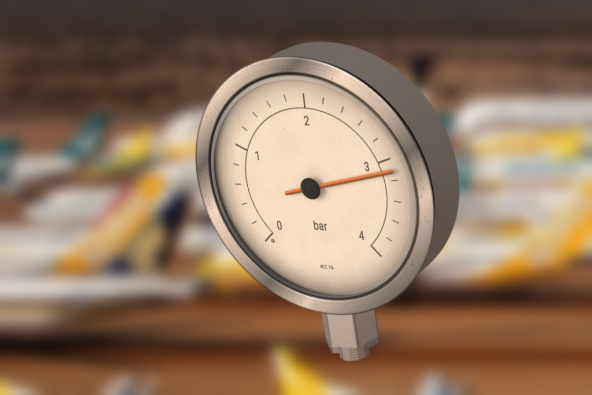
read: value=3.1 unit=bar
